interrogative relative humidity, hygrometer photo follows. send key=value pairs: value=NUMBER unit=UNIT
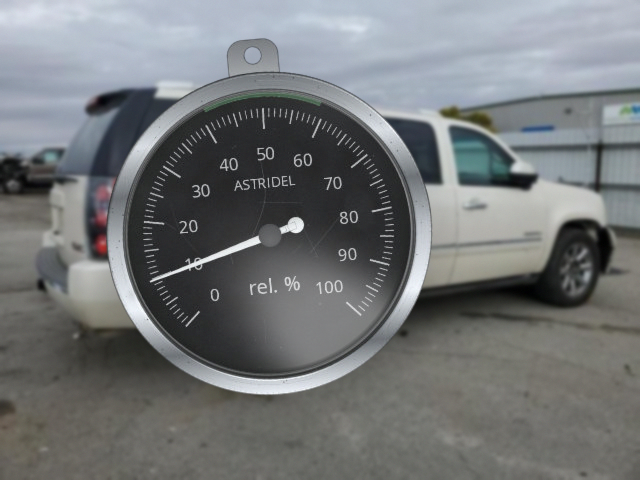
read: value=10 unit=%
